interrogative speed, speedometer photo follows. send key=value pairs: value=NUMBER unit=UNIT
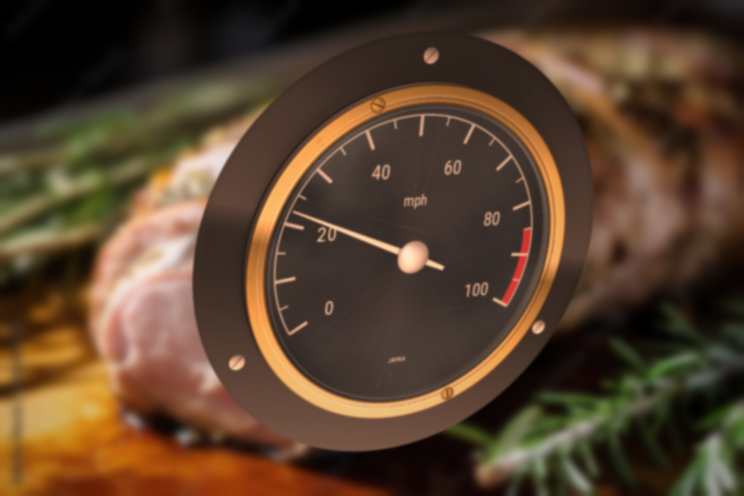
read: value=22.5 unit=mph
